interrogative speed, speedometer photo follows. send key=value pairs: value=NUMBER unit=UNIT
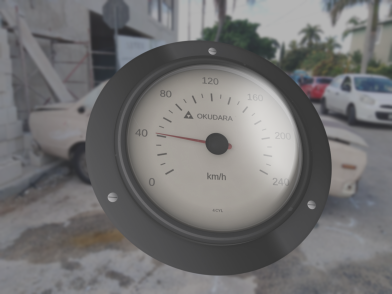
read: value=40 unit=km/h
